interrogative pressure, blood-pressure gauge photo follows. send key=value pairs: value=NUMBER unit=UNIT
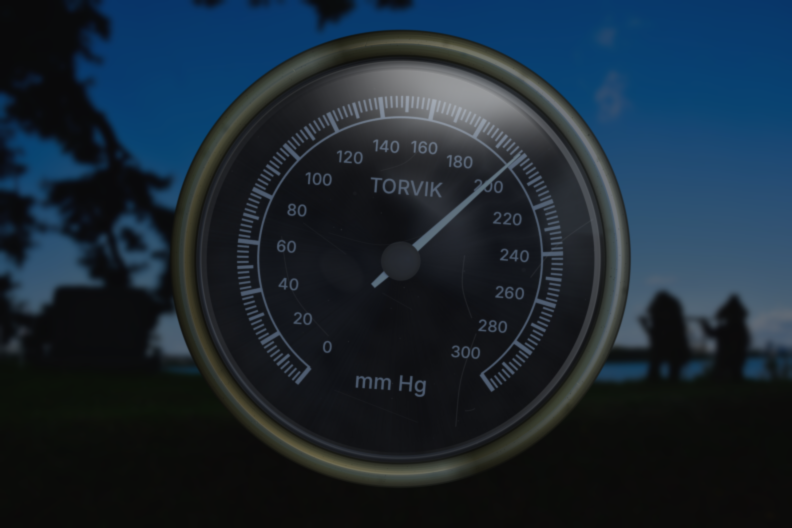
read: value=198 unit=mmHg
